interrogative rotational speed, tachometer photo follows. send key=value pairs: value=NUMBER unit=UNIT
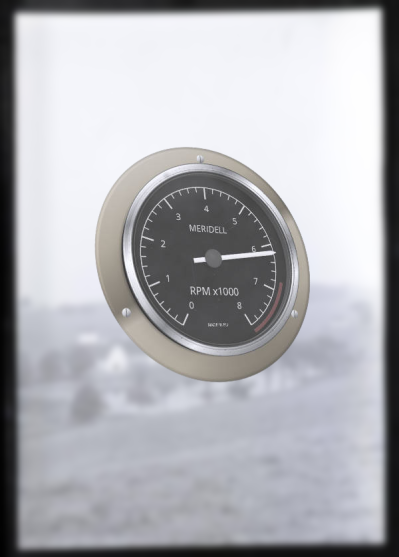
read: value=6200 unit=rpm
